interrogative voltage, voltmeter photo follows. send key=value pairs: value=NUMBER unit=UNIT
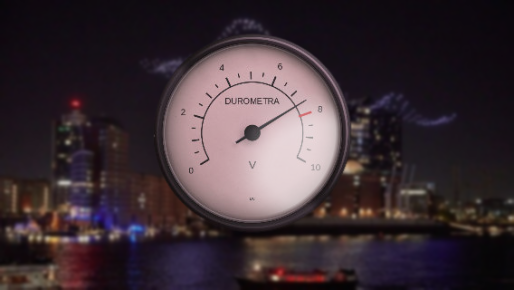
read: value=7.5 unit=V
